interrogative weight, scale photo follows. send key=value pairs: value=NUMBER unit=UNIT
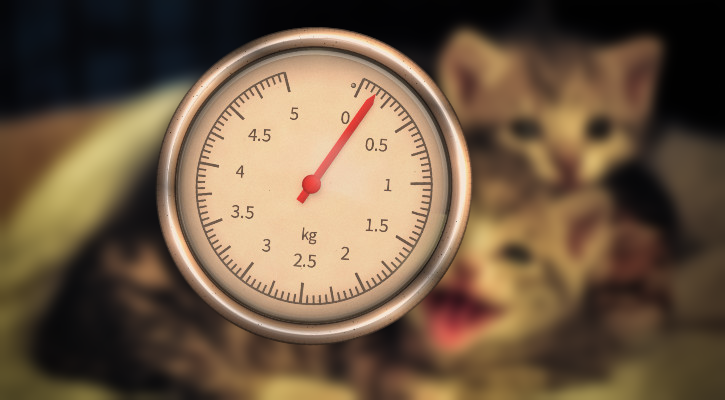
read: value=0.15 unit=kg
